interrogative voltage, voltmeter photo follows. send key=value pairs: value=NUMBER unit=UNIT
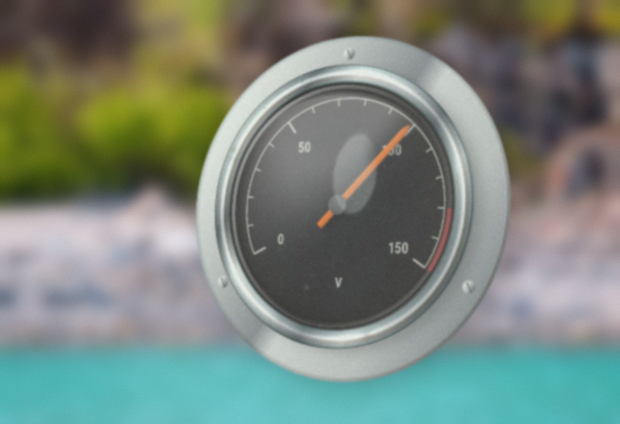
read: value=100 unit=V
